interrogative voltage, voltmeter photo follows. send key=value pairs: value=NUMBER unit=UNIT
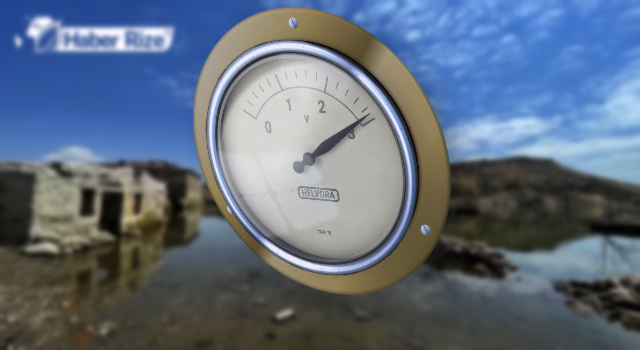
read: value=2.9 unit=V
